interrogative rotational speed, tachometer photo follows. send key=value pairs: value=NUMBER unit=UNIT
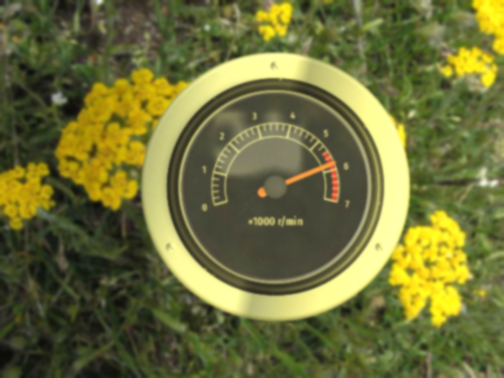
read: value=5800 unit=rpm
